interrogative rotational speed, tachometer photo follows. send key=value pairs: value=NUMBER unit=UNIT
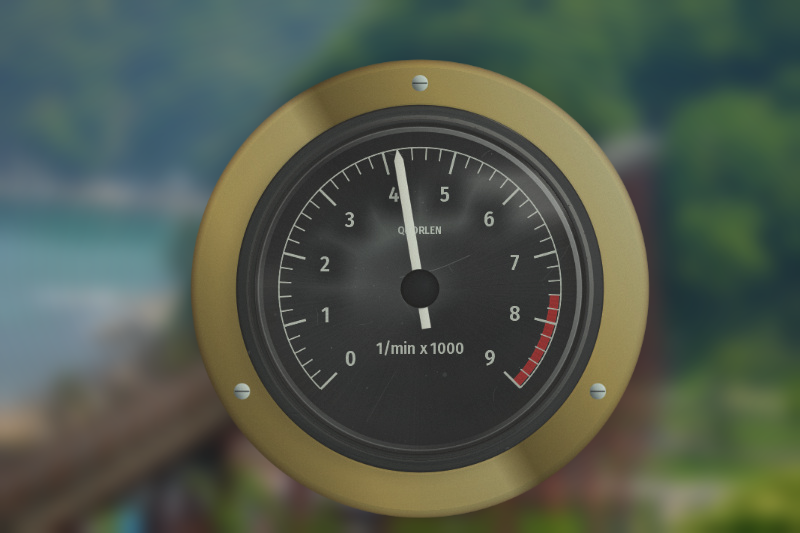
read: value=4200 unit=rpm
